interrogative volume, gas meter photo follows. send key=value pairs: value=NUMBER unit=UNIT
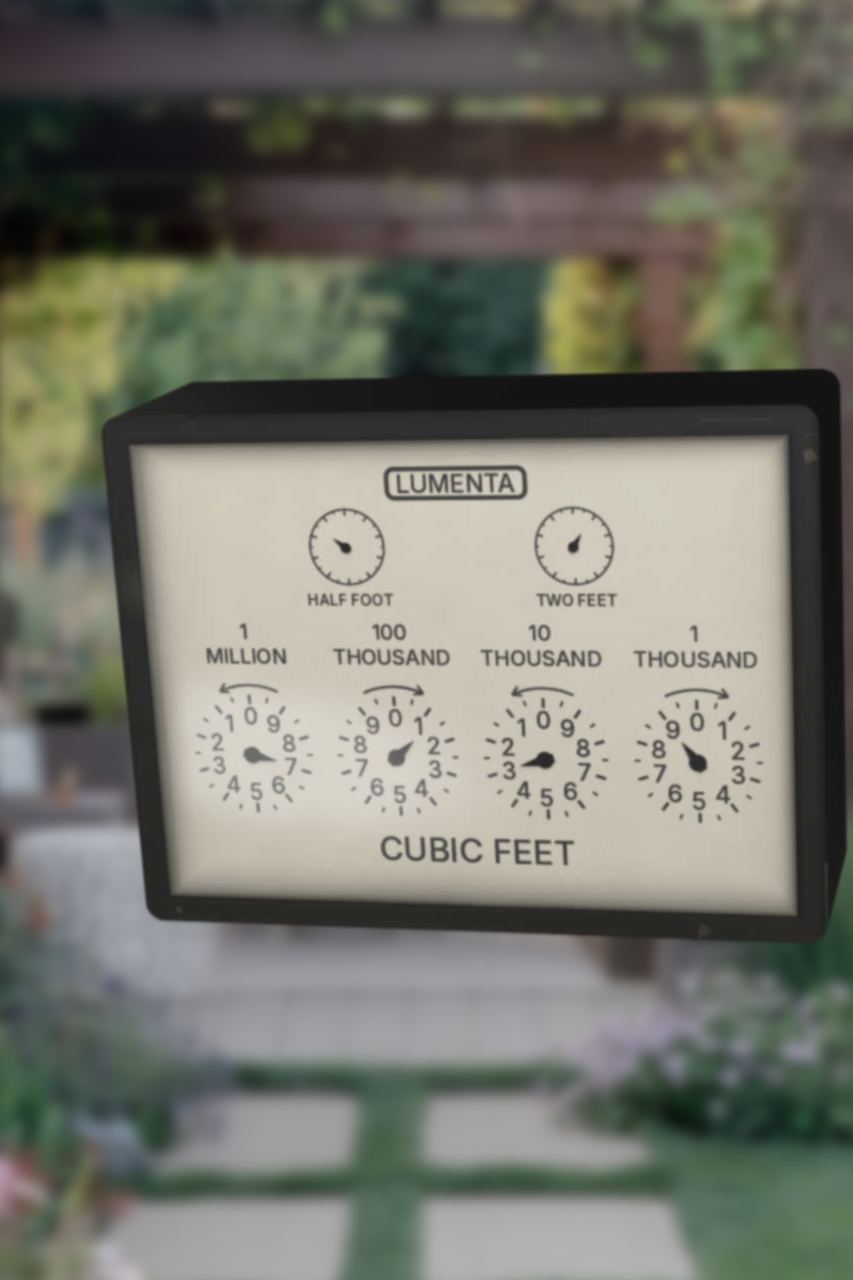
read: value=712900 unit=ft³
